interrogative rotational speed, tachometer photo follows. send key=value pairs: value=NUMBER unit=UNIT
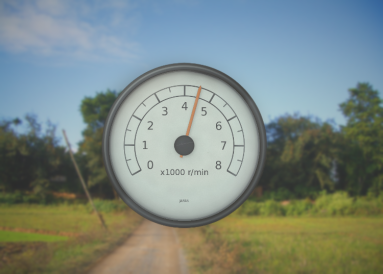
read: value=4500 unit=rpm
